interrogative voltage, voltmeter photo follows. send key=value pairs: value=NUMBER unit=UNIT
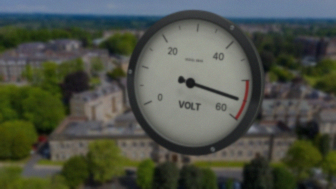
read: value=55 unit=V
